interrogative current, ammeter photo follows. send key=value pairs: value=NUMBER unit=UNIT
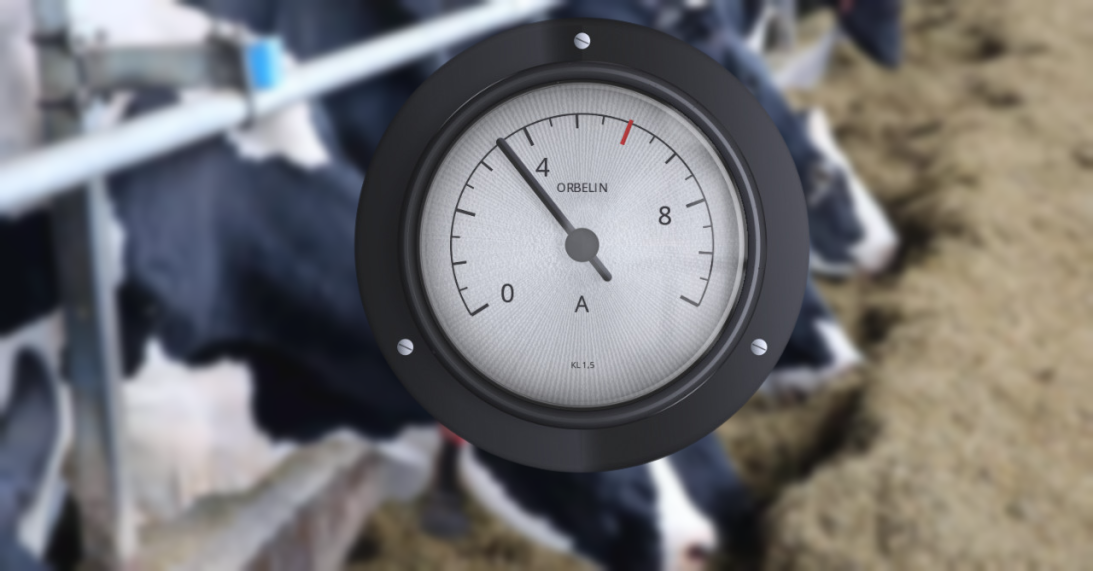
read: value=3.5 unit=A
